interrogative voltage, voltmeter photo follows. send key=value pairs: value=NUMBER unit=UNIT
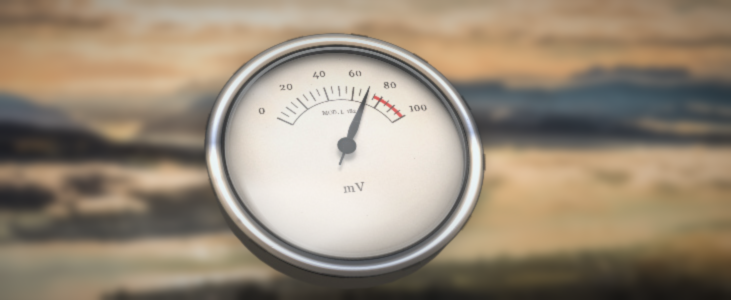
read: value=70 unit=mV
